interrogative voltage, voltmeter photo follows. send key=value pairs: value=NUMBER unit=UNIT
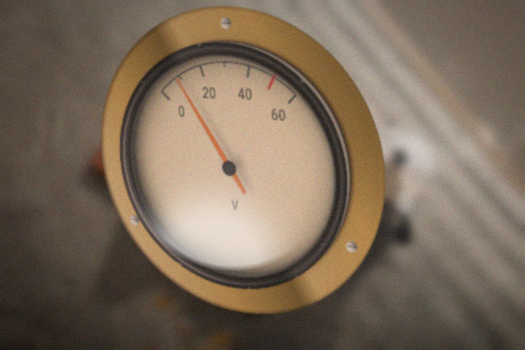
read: value=10 unit=V
